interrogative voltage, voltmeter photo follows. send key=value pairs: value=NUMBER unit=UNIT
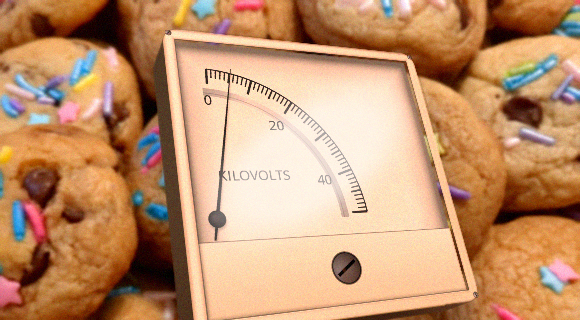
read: value=5 unit=kV
